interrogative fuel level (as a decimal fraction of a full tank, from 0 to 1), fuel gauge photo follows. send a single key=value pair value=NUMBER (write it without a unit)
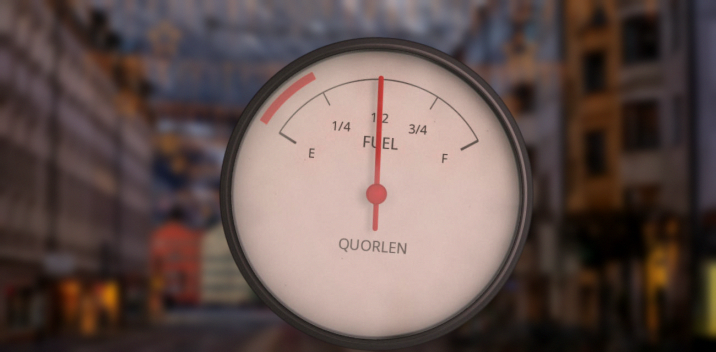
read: value=0.5
